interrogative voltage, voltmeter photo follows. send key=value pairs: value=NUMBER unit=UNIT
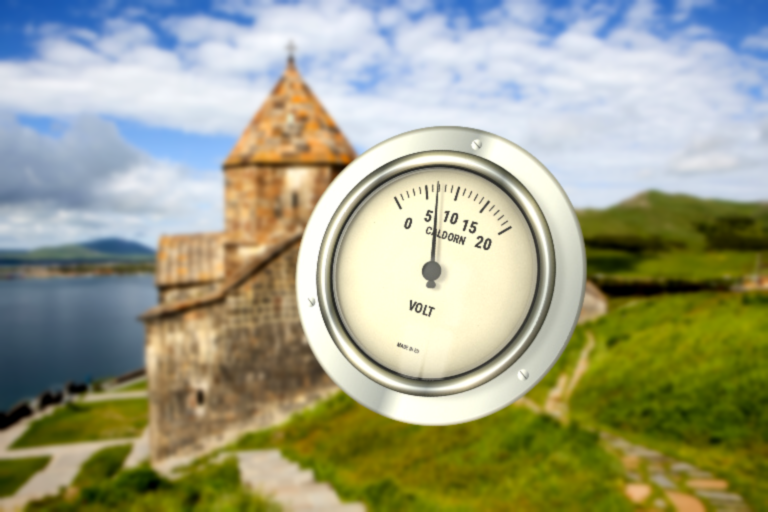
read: value=7 unit=V
